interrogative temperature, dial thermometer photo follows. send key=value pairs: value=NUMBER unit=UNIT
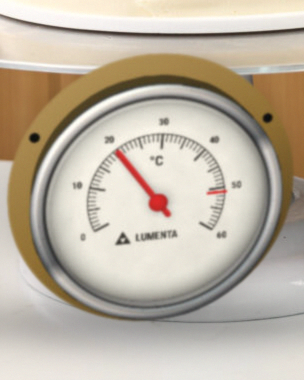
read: value=20 unit=°C
